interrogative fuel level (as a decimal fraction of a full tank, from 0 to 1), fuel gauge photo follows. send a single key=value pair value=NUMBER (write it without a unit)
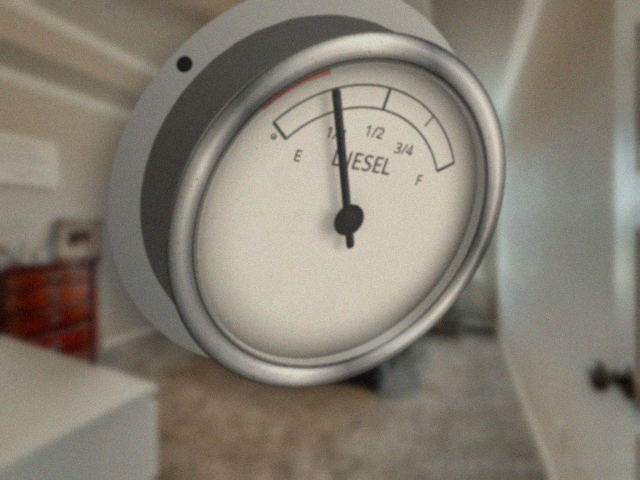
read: value=0.25
